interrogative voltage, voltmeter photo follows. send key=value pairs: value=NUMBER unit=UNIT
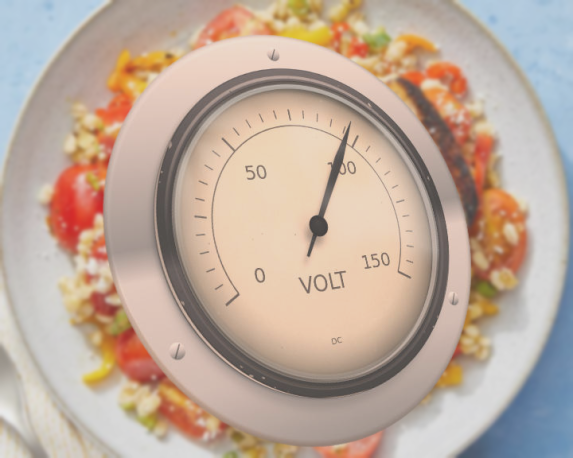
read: value=95 unit=V
